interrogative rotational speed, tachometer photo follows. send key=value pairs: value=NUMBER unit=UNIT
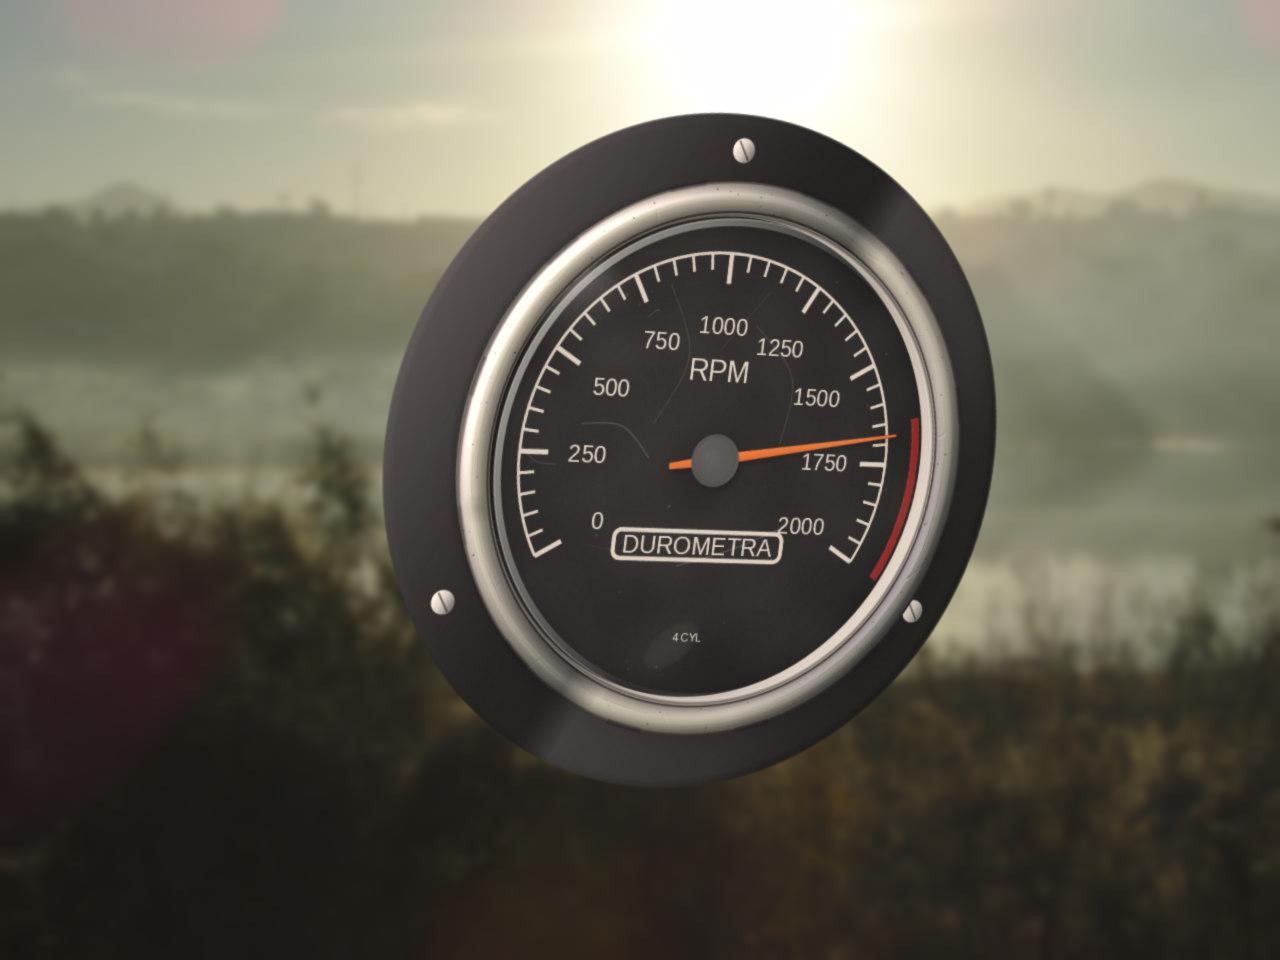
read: value=1675 unit=rpm
